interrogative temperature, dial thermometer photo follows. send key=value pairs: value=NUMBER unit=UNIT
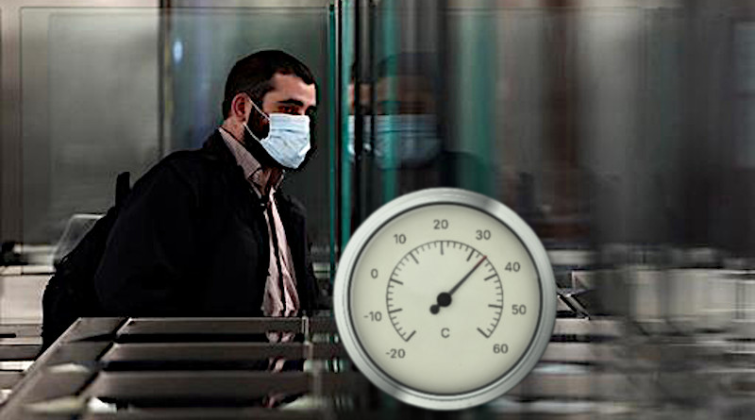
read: value=34 unit=°C
